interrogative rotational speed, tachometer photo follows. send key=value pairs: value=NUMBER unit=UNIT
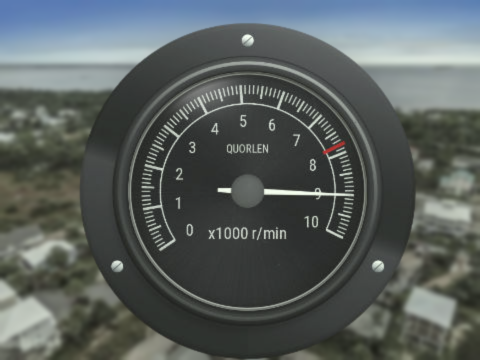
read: value=9000 unit=rpm
